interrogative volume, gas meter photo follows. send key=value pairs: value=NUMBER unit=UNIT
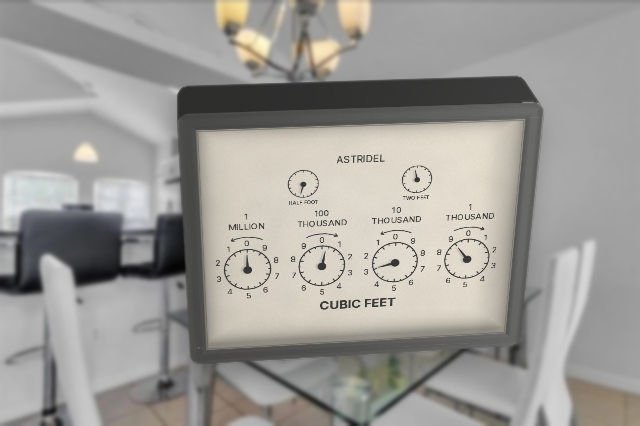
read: value=2900 unit=ft³
